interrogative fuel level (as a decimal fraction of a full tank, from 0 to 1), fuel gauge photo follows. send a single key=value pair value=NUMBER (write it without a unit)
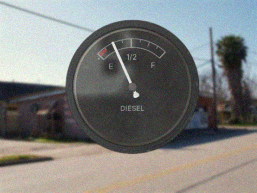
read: value=0.25
